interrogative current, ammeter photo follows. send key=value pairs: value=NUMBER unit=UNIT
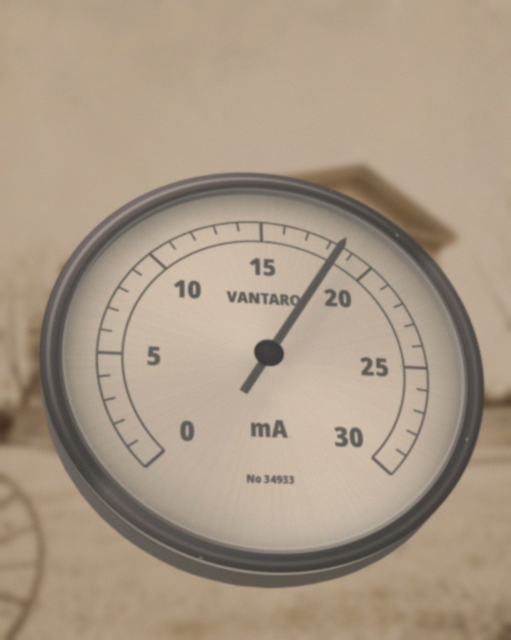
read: value=18.5 unit=mA
